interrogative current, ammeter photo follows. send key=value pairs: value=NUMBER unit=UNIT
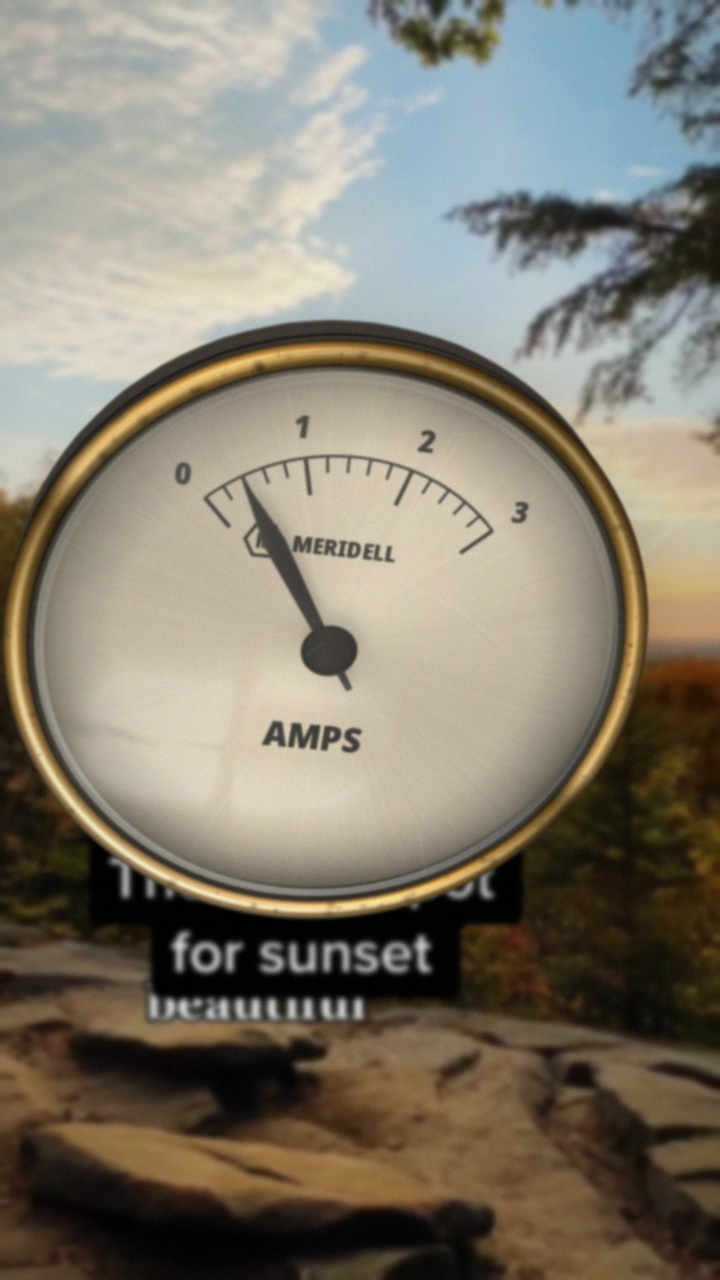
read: value=0.4 unit=A
